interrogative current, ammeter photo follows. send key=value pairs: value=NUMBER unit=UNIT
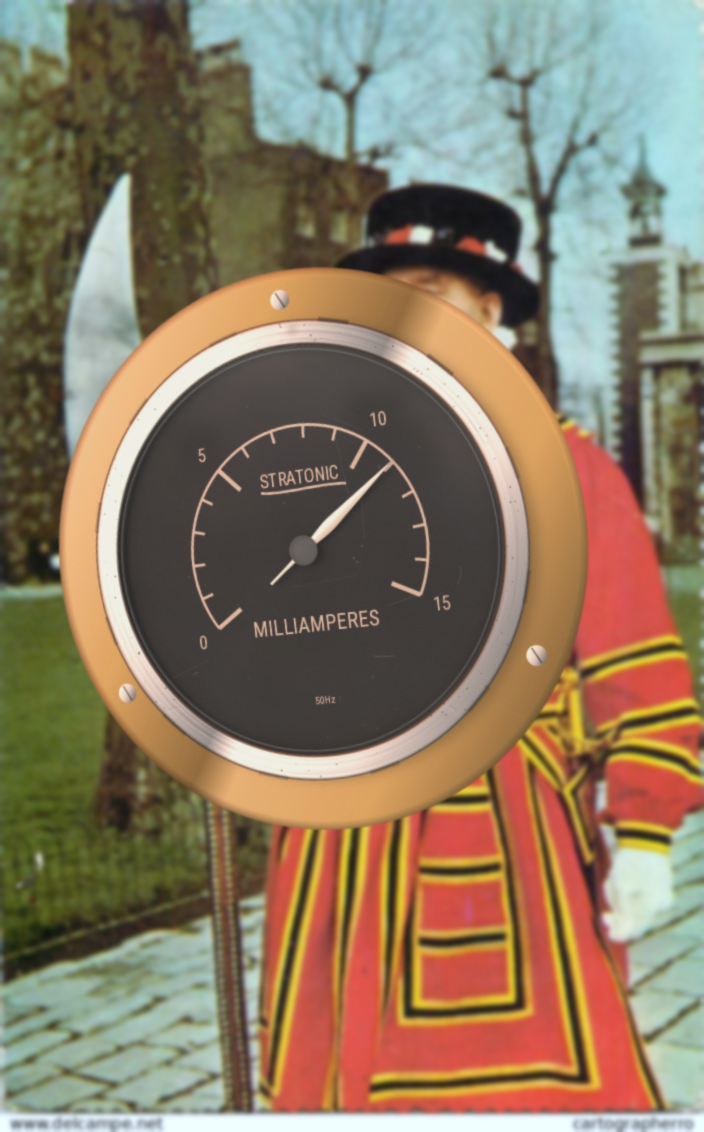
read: value=11 unit=mA
